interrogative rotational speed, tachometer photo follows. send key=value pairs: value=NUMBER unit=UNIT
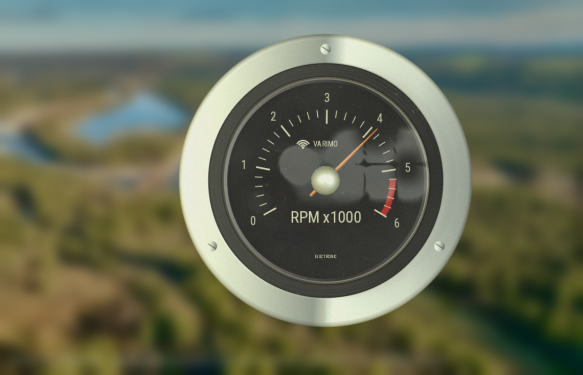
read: value=4100 unit=rpm
